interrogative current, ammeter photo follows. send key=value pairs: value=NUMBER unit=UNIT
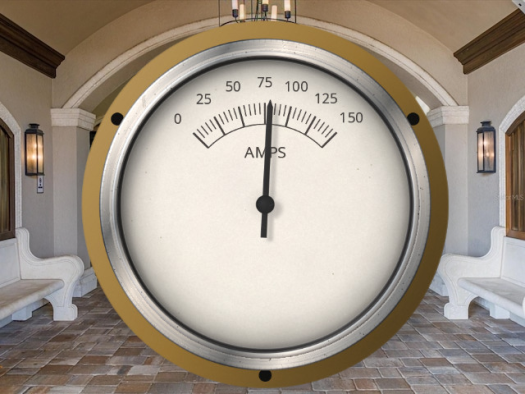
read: value=80 unit=A
